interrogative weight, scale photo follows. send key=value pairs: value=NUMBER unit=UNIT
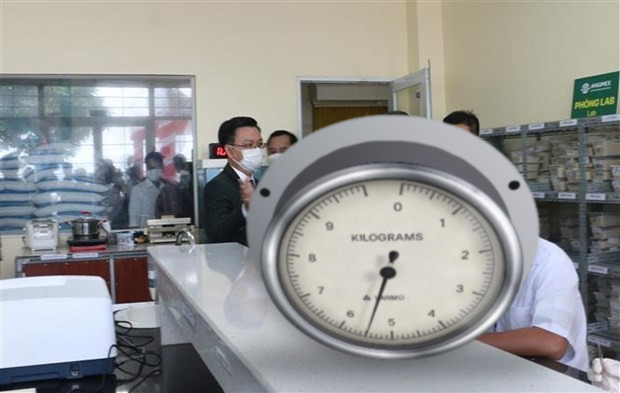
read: value=5.5 unit=kg
